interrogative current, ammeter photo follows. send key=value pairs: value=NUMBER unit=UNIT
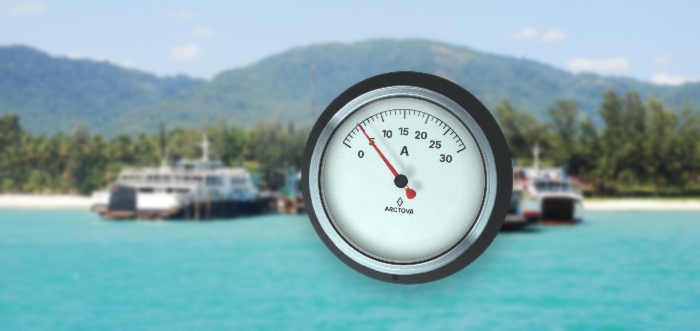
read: value=5 unit=A
